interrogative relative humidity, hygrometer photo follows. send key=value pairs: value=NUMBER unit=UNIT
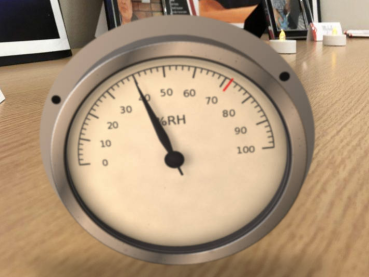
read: value=40 unit=%
